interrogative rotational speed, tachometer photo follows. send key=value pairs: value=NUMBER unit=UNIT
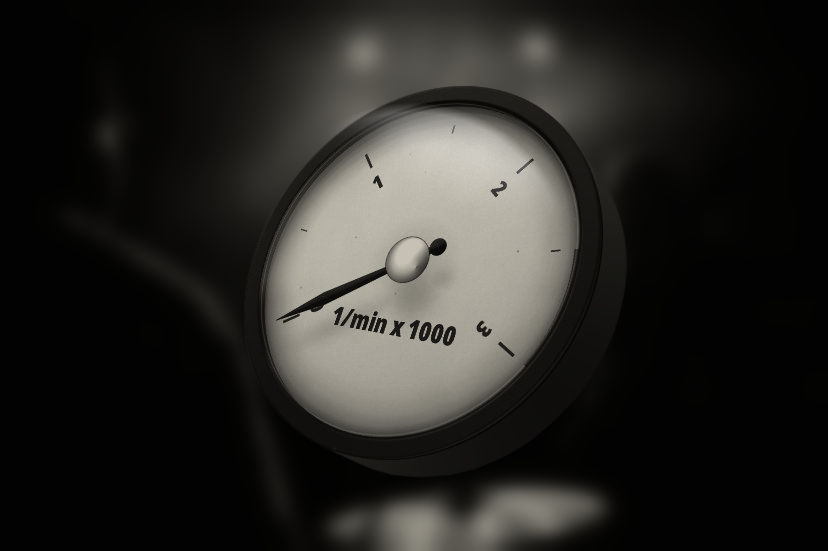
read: value=0 unit=rpm
